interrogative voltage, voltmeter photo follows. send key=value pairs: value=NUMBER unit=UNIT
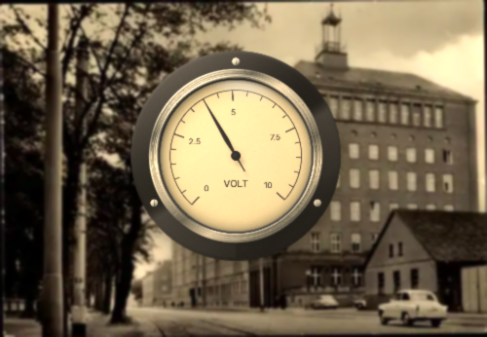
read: value=4 unit=V
